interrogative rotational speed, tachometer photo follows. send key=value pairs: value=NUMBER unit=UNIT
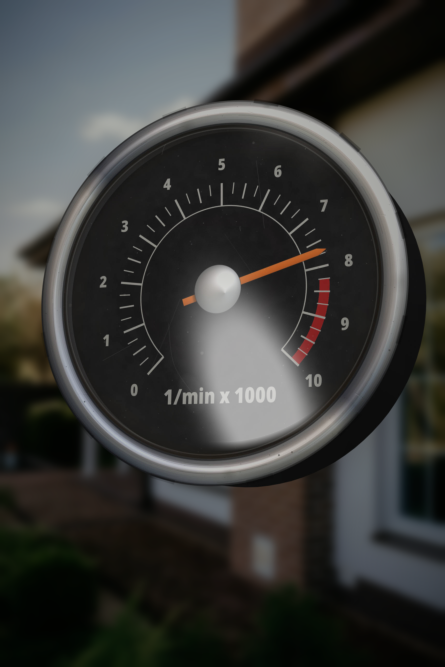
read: value=7750 unit=rpm
